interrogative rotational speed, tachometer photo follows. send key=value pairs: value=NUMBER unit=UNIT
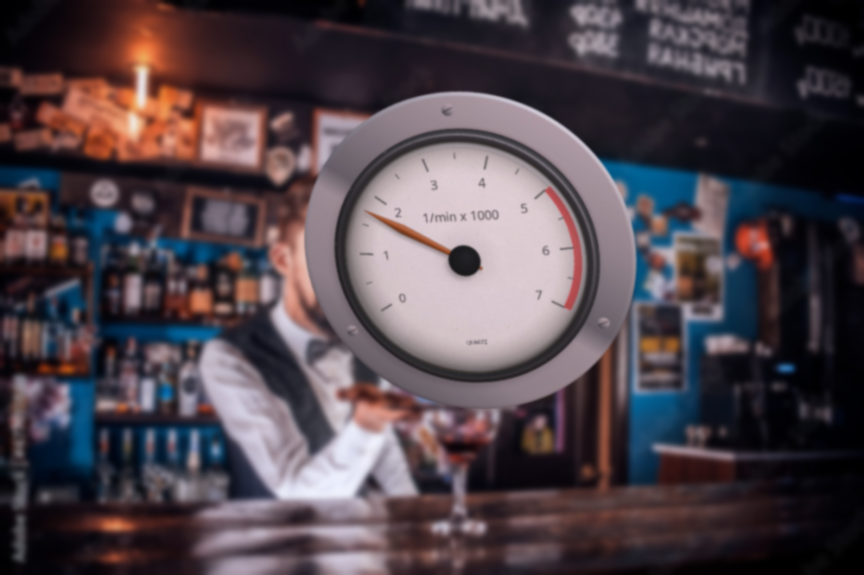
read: value=1750 unit=rpm
